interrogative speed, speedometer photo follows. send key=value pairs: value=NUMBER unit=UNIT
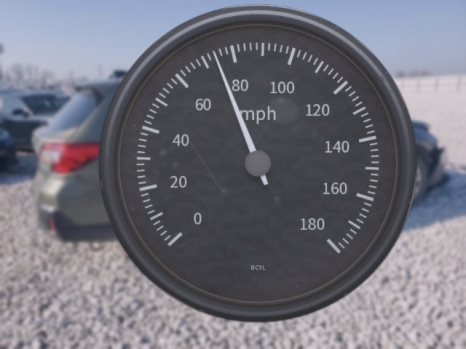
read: value=74 unit=mph
